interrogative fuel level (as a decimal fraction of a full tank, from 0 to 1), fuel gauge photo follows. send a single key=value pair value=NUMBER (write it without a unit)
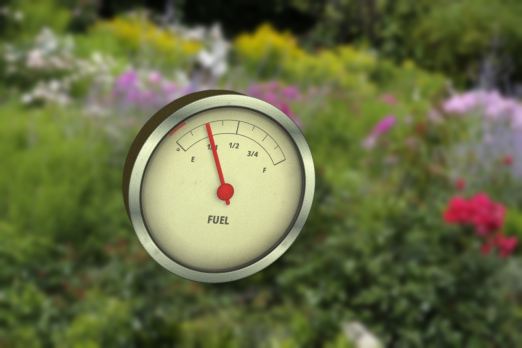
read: value=0.25
